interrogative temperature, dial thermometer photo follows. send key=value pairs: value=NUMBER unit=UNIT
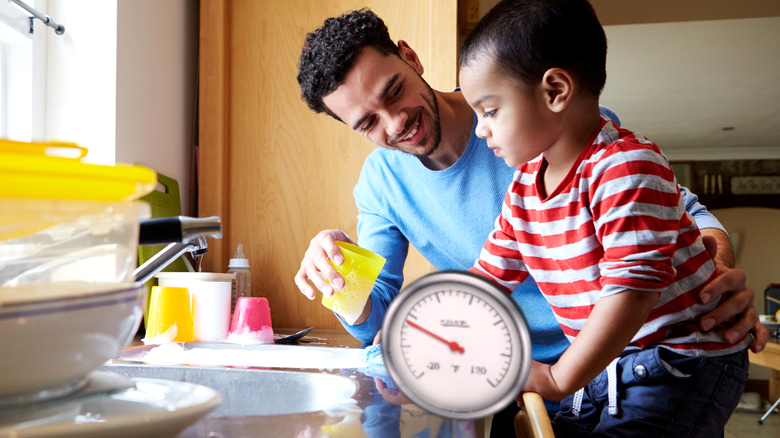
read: value=16 unit=°F
